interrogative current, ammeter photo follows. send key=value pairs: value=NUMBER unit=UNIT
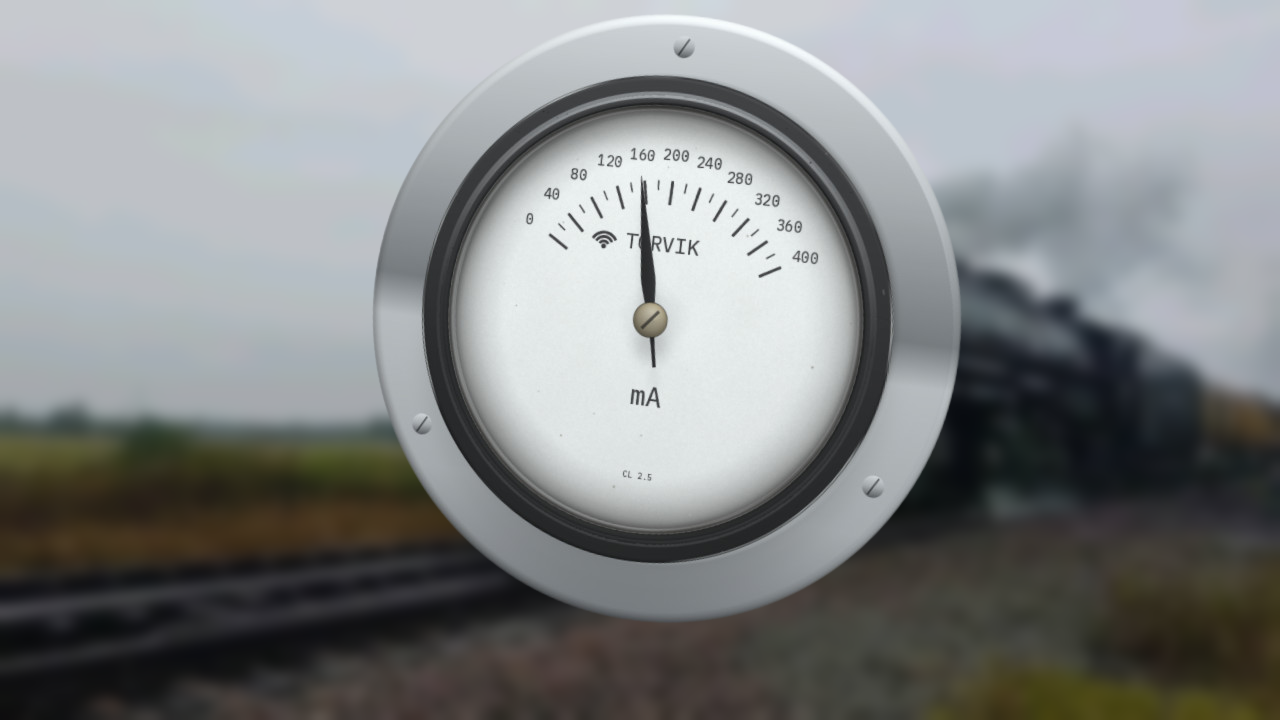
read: value=160 unit=mA
